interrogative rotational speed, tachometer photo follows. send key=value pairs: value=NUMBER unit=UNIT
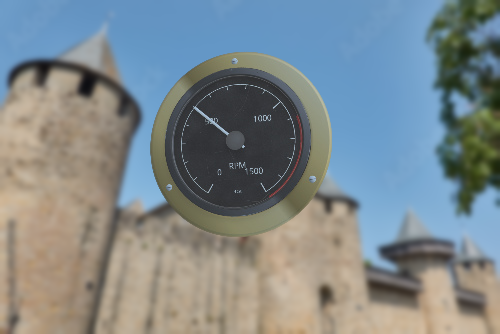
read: value=500 unit=rpm
